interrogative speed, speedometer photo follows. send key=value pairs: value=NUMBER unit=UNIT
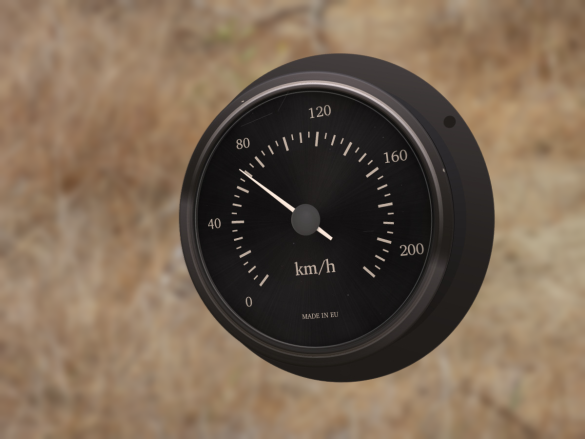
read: value=70 unit=km/h
